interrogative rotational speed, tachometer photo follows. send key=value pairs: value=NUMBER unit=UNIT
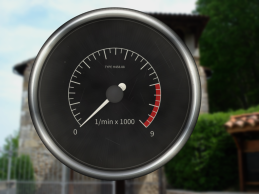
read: value=0 unit=rpm
